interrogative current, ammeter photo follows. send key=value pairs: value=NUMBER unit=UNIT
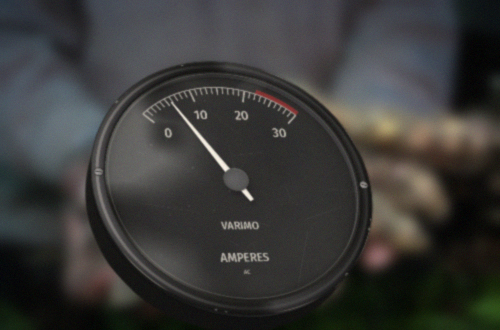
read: value=5 unit=A
